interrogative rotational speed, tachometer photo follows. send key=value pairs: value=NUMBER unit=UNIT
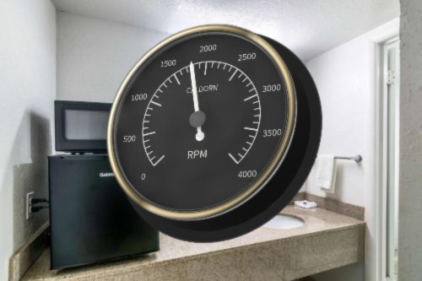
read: value=1800 unit=rpm
